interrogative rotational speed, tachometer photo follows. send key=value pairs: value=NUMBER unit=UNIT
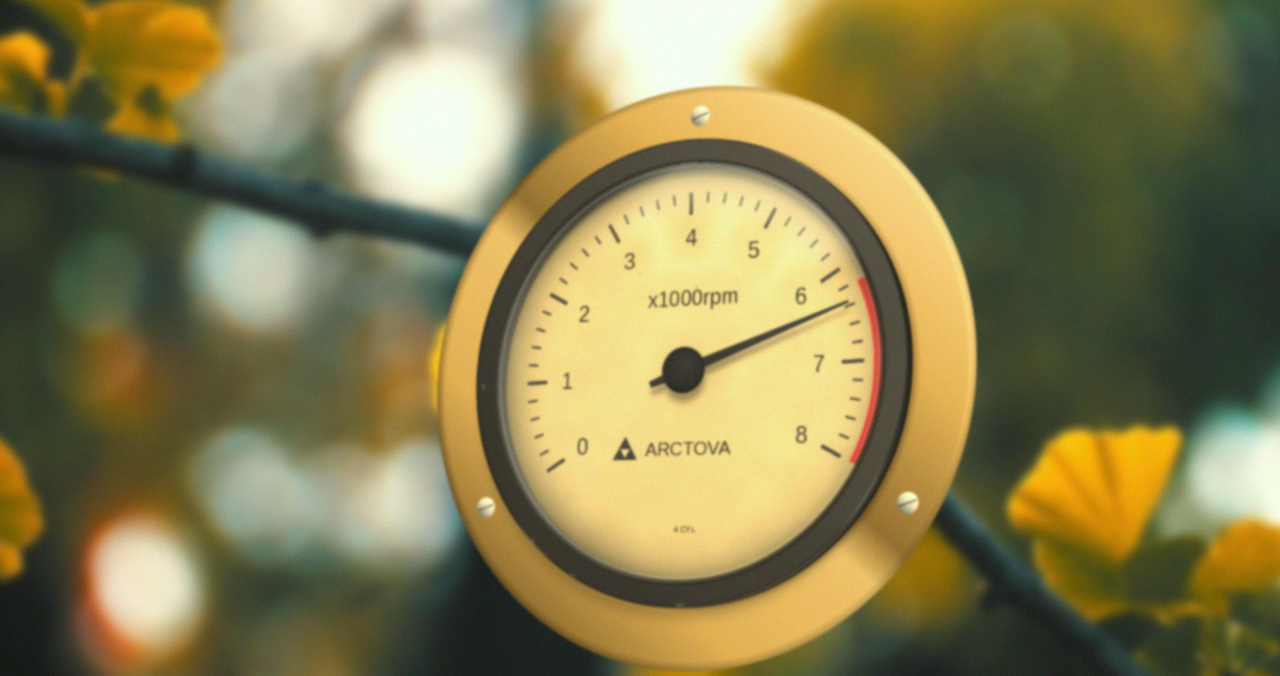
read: value=6400 unit=rpm
